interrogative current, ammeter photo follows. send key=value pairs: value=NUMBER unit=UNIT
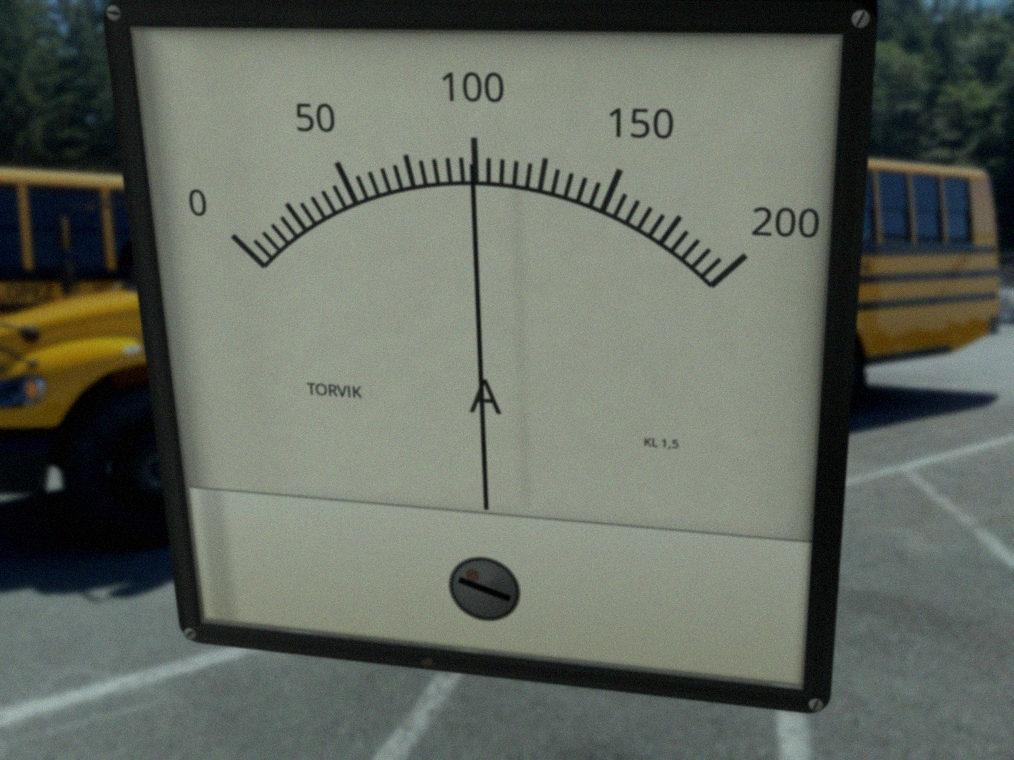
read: value=100 unit=A
